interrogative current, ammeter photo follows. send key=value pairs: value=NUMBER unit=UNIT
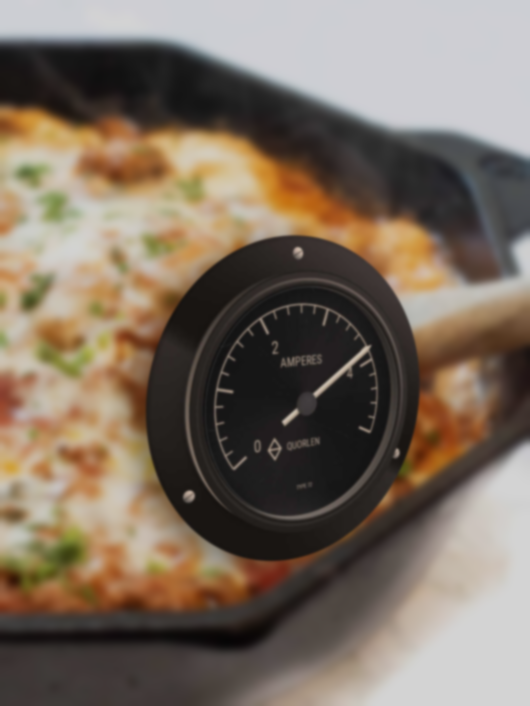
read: value=3.8 unit=A
